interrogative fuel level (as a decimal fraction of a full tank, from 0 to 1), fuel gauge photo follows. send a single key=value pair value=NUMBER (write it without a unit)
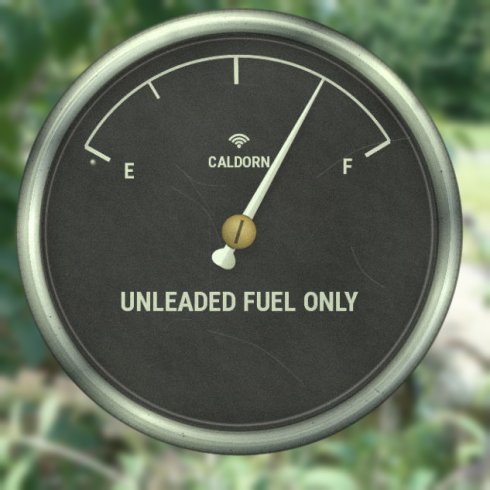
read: value=0.75
